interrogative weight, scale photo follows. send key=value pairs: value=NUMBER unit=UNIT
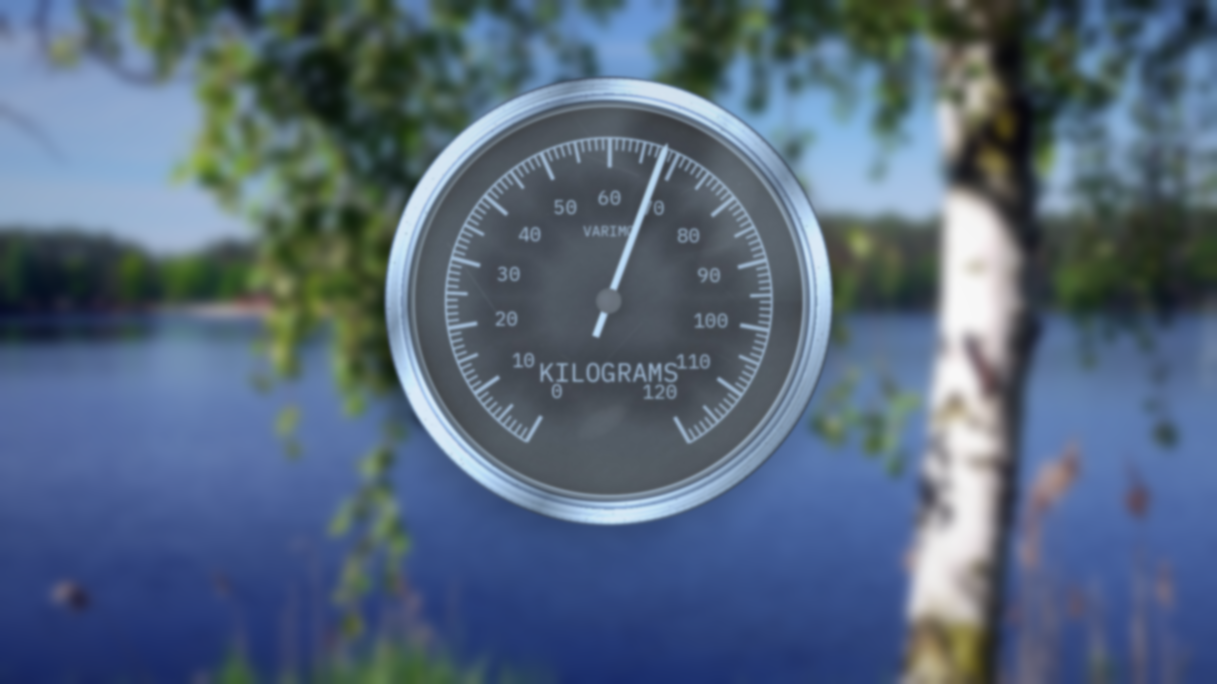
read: value=68 unit=kg
